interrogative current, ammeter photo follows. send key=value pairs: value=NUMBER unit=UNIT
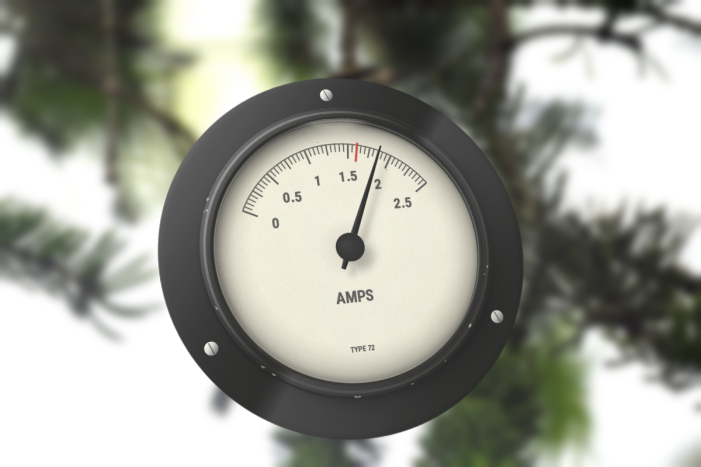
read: value=1.85 unit=A
